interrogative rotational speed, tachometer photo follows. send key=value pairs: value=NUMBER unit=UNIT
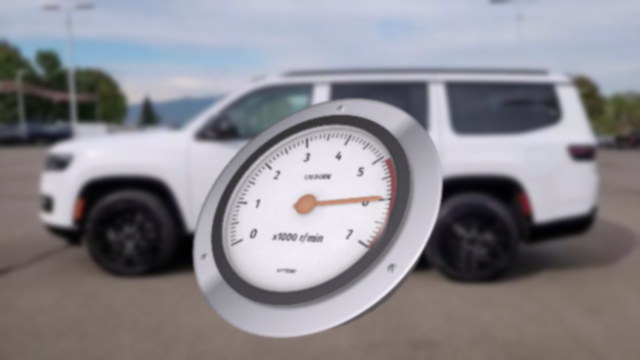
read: value=6000 unit=rpm
